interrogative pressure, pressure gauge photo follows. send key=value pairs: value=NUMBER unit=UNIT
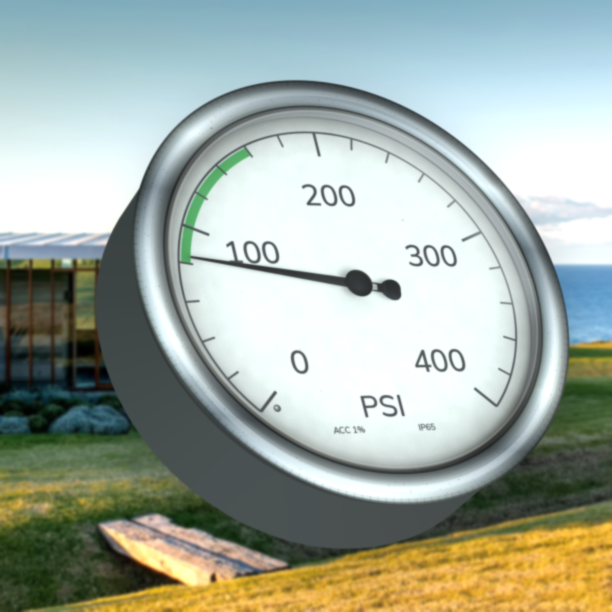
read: value=80 unit=psi
